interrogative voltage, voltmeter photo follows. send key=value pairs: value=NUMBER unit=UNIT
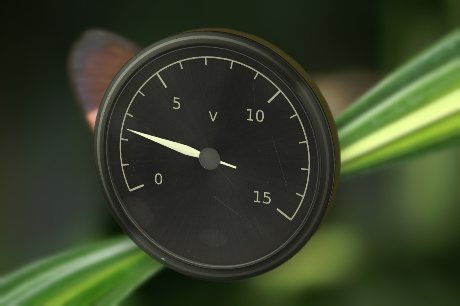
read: value=2.5 unit=V
